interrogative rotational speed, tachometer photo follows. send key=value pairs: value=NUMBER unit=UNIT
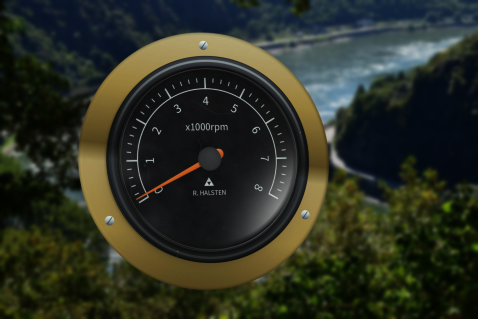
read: value=100 unit=rpm
